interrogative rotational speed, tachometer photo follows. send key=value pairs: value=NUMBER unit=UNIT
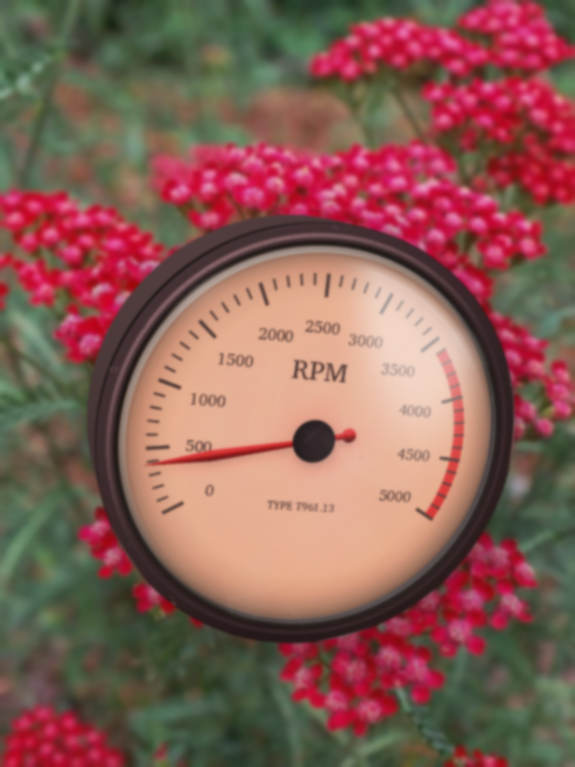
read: value=400 unit=rpm
